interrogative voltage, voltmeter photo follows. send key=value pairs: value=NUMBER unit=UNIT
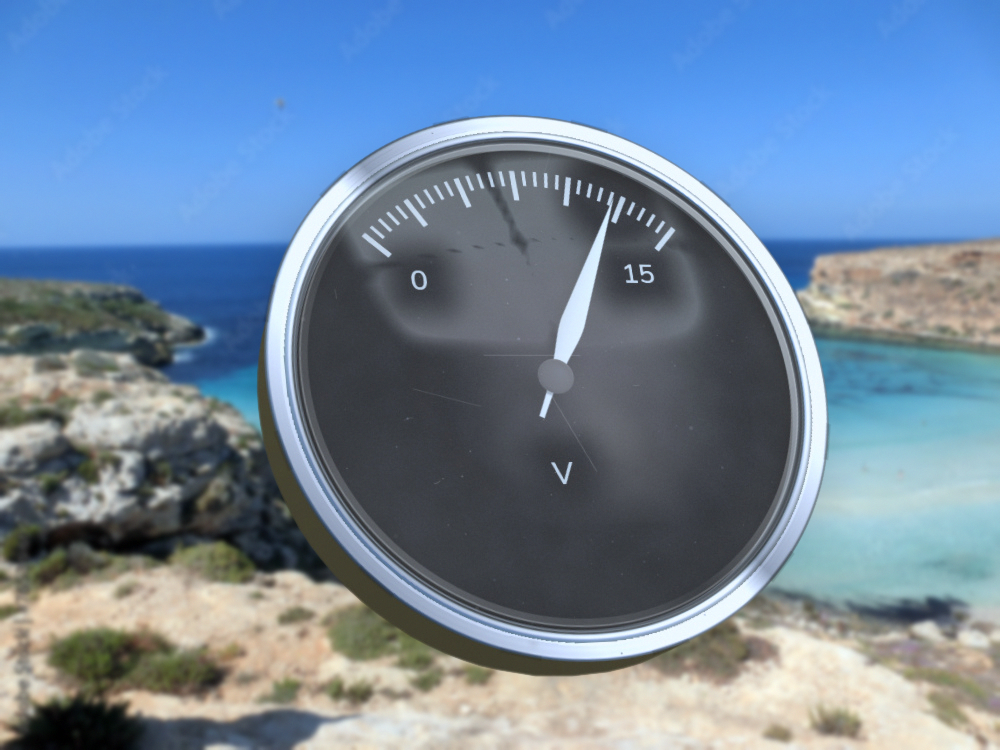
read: value=12 unit=V
